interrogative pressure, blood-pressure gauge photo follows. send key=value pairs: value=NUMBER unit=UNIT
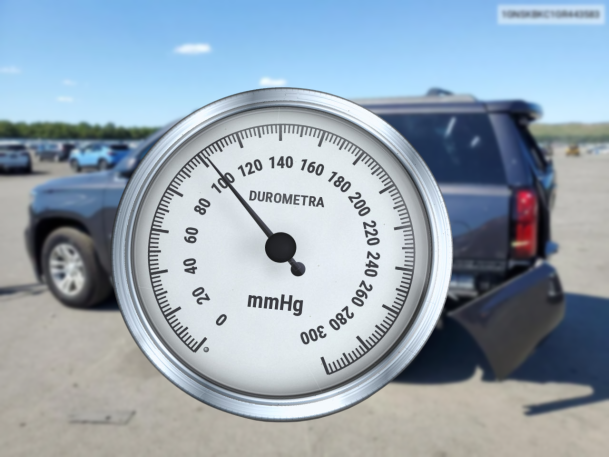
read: value=102 unit=mmHg
